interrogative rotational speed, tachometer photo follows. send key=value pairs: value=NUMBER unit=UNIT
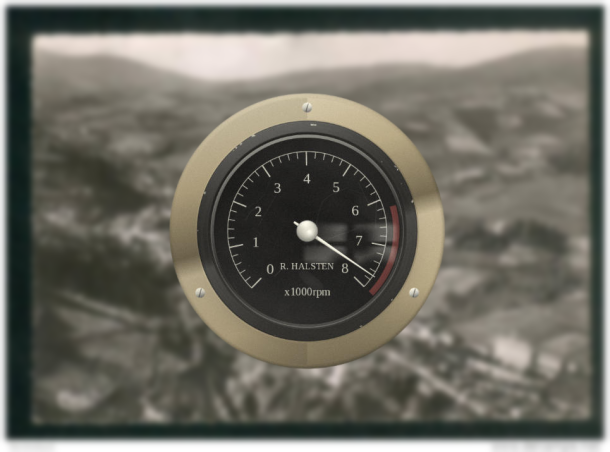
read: value=7700 unit=rpm
